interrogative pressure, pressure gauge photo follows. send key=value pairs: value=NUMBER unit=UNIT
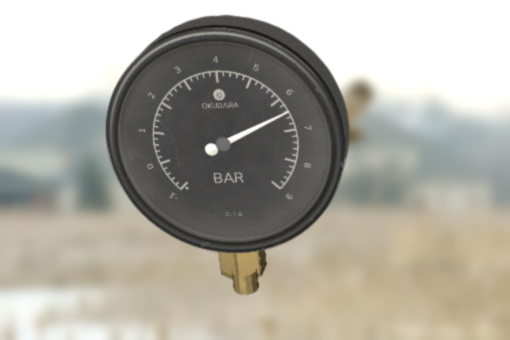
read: value=6.4 unit=bar
